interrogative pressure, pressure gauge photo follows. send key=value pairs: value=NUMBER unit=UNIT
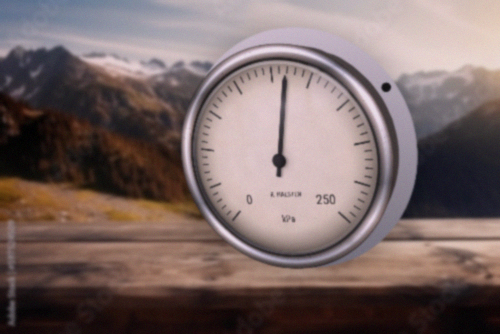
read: value=135 unit=kPa
